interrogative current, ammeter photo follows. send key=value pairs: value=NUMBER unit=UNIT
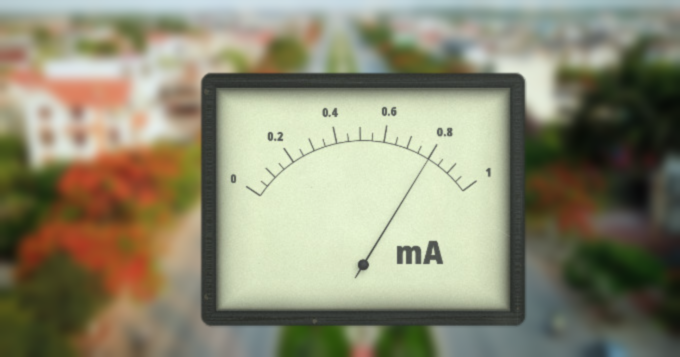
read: value=0.8 unit=mA
